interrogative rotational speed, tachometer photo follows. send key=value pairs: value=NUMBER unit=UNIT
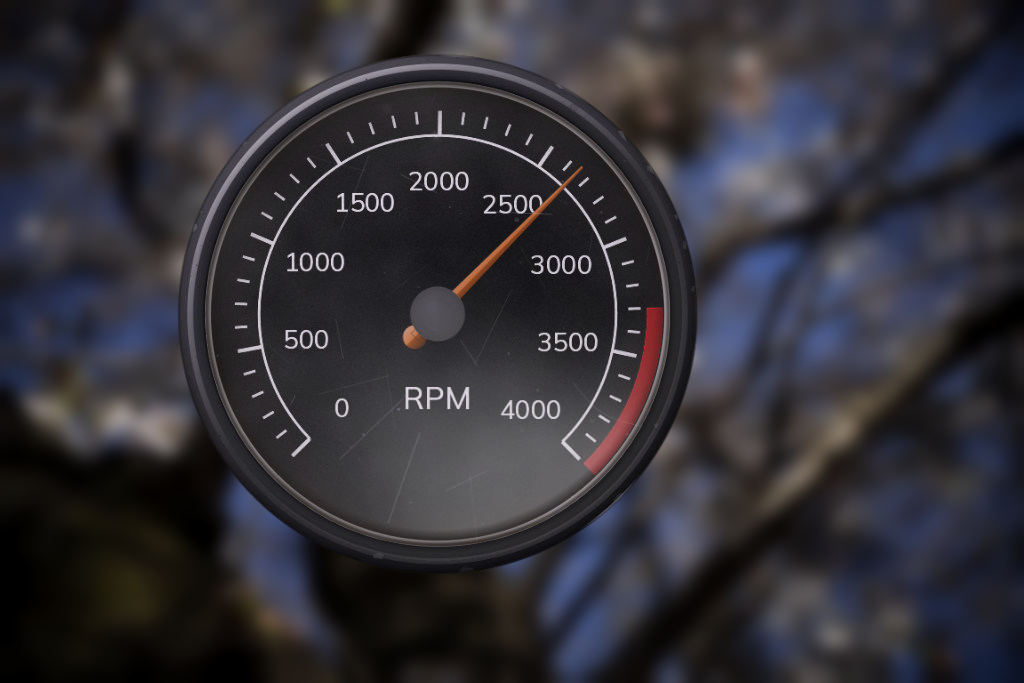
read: value=2650 unit=rpm
